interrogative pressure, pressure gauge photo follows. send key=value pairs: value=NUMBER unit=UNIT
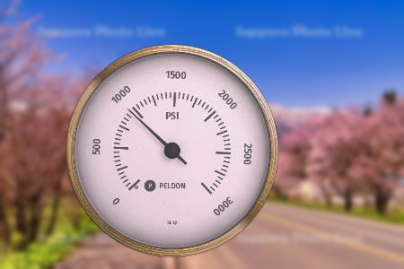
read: value=950 unit=psi
